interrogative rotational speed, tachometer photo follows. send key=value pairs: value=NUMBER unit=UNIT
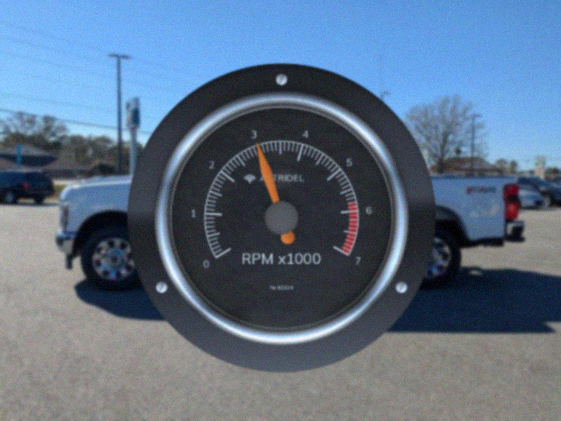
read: value=3000 unit=rpm
